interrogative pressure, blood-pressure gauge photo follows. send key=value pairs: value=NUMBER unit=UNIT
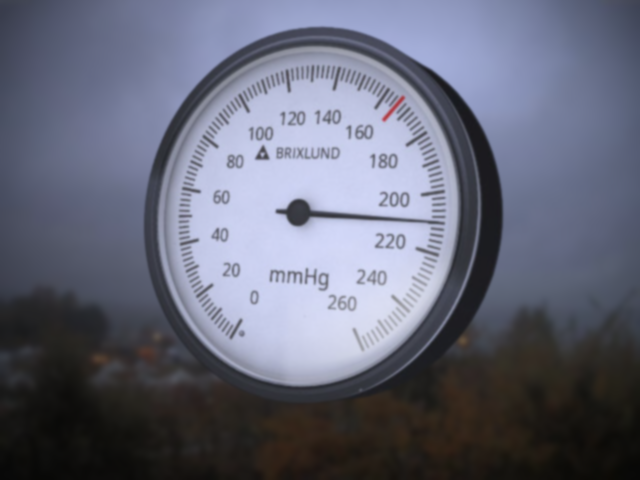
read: value=210 unit=mmHg
